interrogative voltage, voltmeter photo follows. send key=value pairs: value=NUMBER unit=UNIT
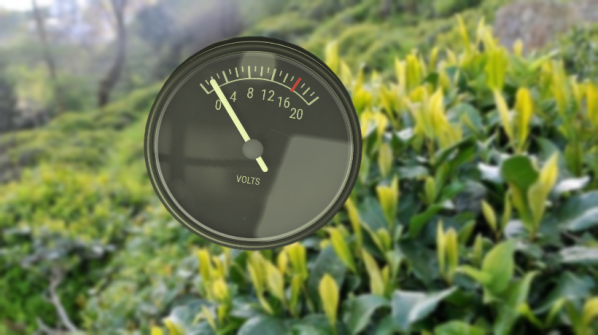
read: value=2 unit=V
